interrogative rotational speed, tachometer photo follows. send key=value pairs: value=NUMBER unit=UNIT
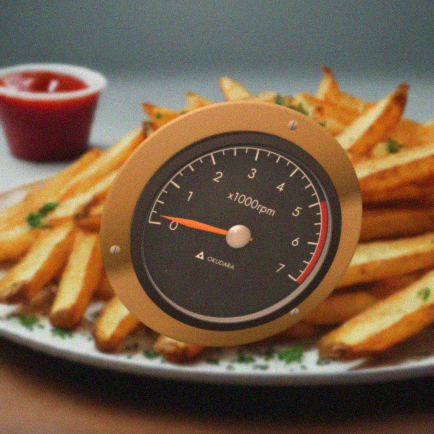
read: value=250 unit=rpm
